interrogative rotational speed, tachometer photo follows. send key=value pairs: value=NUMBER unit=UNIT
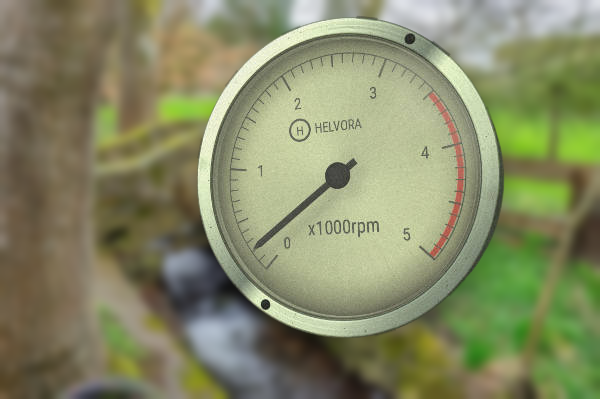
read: value=200 unit=rpm
